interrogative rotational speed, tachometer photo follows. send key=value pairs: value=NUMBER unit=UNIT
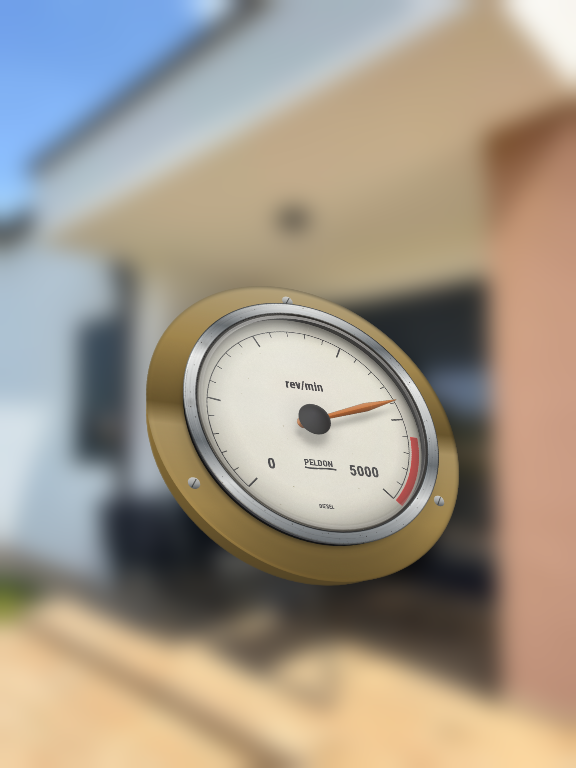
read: value=3800 unit=rpm
